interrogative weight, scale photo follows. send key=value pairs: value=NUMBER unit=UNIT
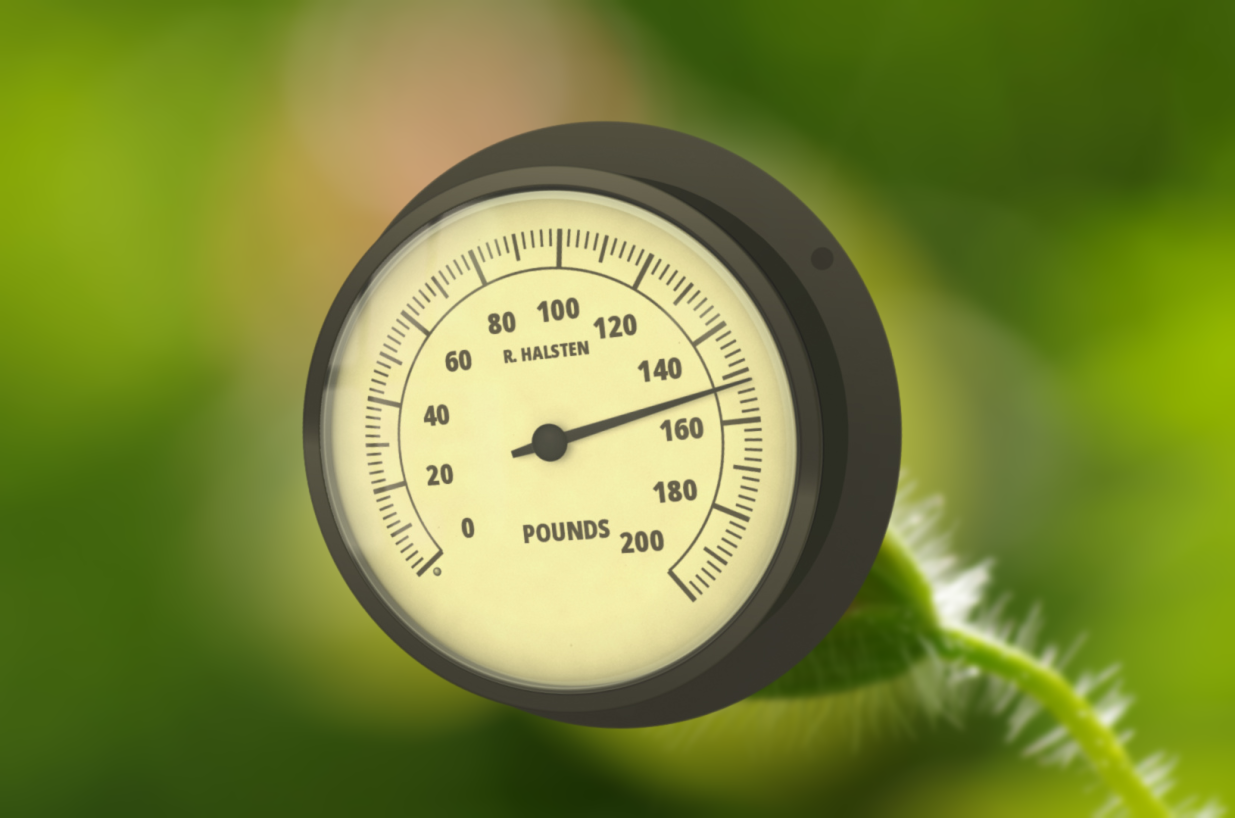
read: value=152 unit=lb
